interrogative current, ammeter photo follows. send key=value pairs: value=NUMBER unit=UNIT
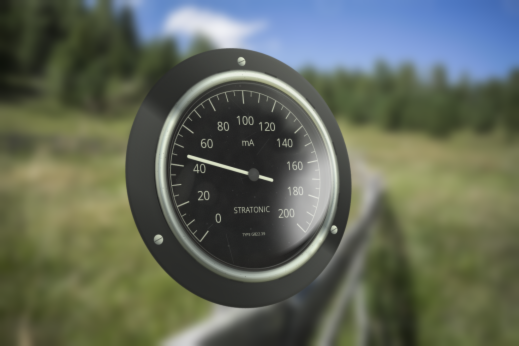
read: value=45 unit=mA
